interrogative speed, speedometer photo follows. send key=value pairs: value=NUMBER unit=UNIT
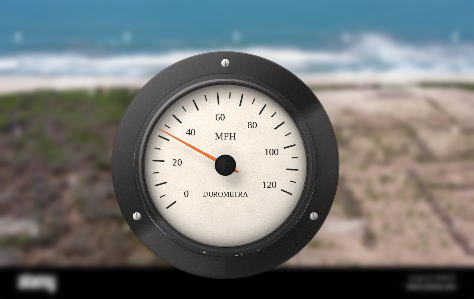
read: value=32.5 unit=mph
